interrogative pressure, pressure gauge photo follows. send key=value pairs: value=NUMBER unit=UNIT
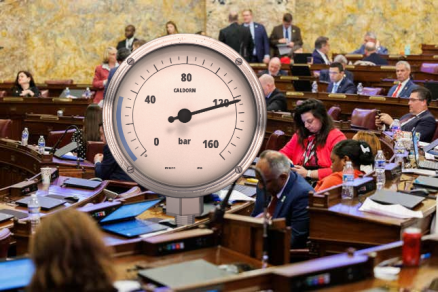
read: value=122.5 unit=bar
